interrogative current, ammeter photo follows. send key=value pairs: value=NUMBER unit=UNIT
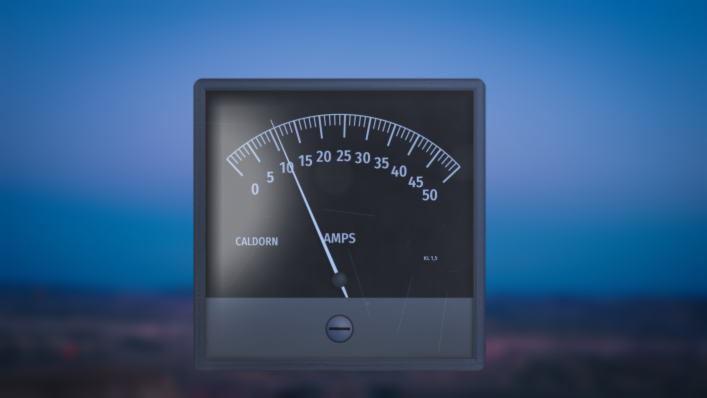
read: value=11 unit=A
